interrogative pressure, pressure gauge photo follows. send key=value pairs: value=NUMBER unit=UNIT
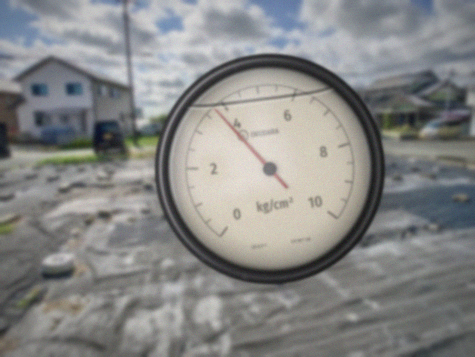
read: value=3.75 unit=kg/cm²
